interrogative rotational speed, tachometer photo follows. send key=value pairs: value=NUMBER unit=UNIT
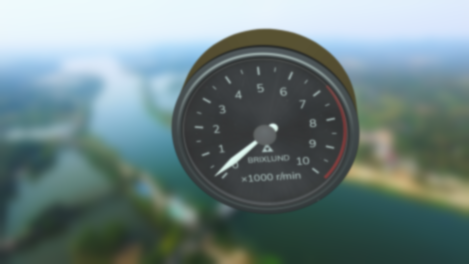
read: value=250 unit=rpm
